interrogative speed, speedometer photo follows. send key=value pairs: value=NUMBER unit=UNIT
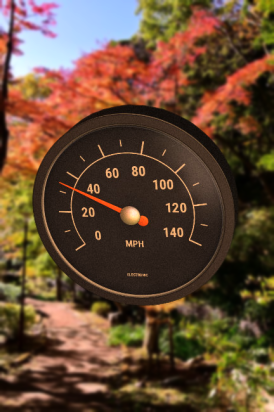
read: value=35 unit=mph
